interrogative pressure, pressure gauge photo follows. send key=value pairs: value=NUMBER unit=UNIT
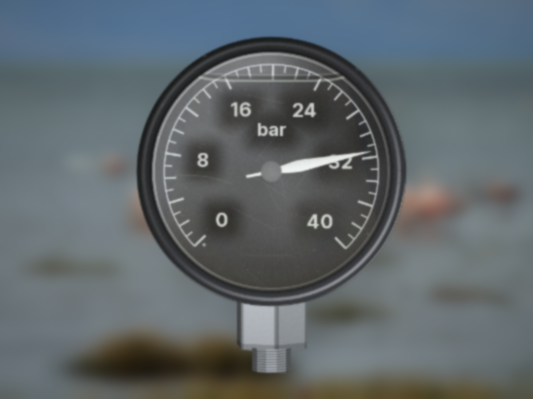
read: value=31.5 unit=bar
